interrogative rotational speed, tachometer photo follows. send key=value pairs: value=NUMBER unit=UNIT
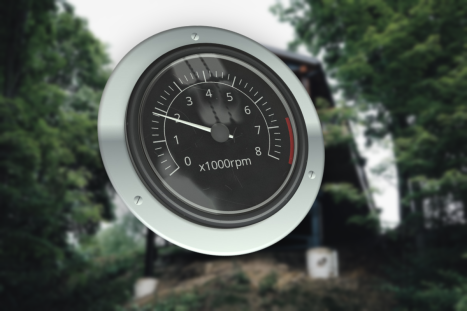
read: value=1800 unit=rpm
